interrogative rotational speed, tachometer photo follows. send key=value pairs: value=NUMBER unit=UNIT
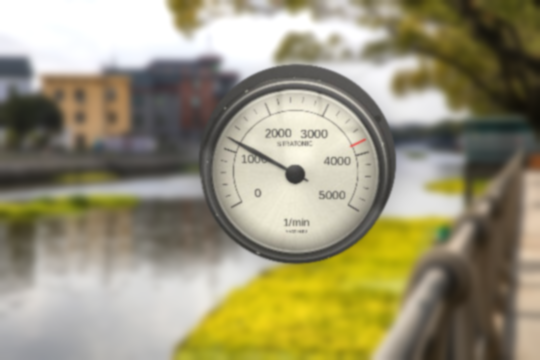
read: value=1200 unit=rpm
